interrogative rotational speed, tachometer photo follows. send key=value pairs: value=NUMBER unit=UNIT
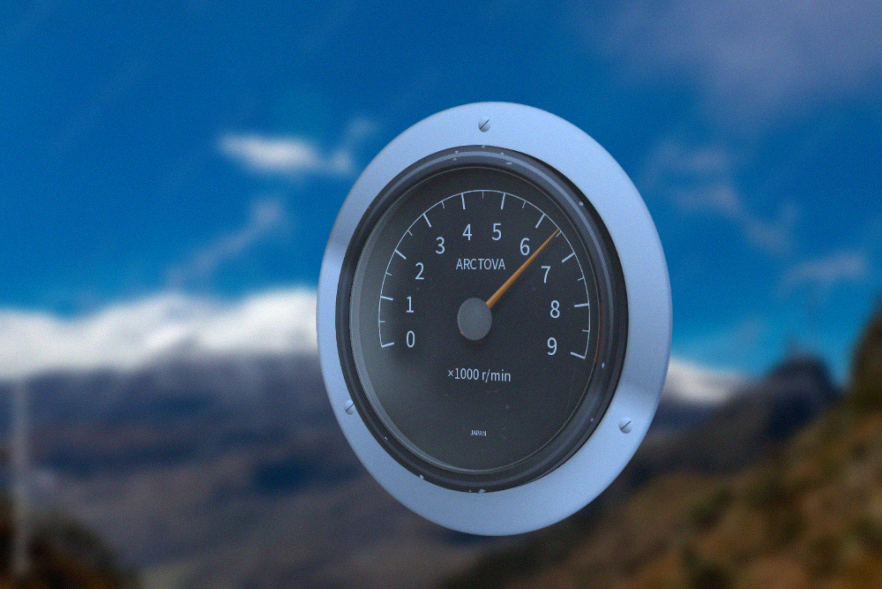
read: value=6500 unit=rpm
